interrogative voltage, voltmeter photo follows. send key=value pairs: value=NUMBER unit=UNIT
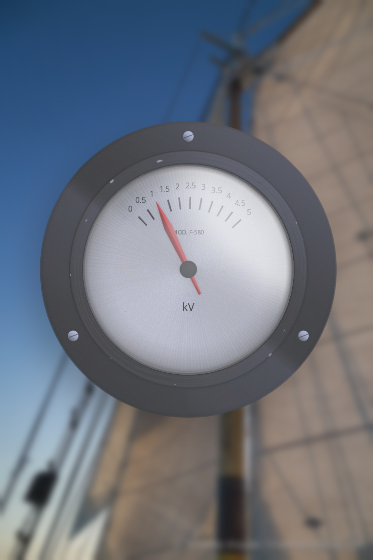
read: value=1 unit=kV
